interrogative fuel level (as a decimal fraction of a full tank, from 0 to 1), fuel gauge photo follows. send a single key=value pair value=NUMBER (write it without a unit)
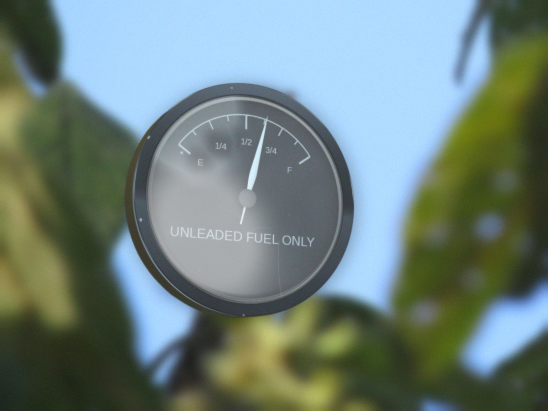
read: value=0.625
